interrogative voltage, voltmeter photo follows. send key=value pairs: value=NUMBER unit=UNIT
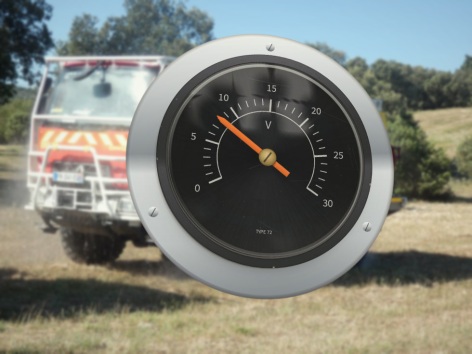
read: value=8 unit=V
